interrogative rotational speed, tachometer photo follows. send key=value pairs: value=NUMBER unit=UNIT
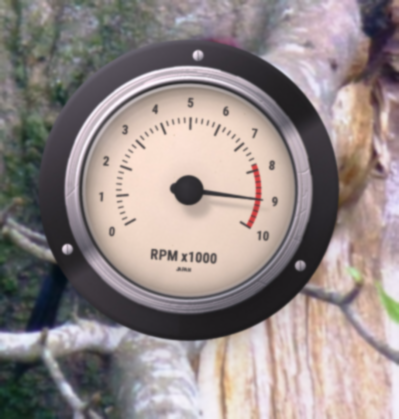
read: value=9000 unit=rpm
